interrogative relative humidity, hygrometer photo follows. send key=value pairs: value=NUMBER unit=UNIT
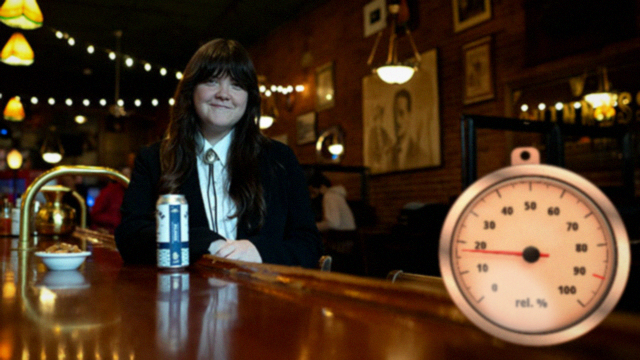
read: value=17.5 unit=%
